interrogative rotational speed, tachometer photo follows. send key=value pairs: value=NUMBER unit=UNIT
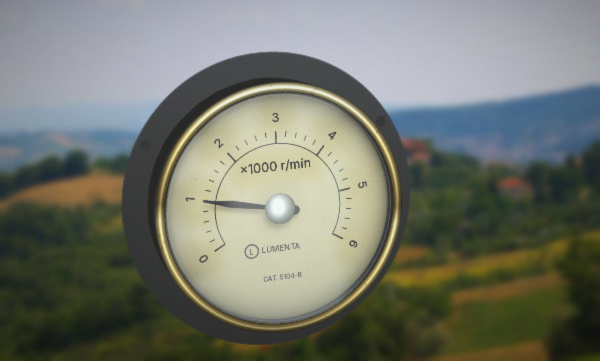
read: value=1000 unit=rpm
